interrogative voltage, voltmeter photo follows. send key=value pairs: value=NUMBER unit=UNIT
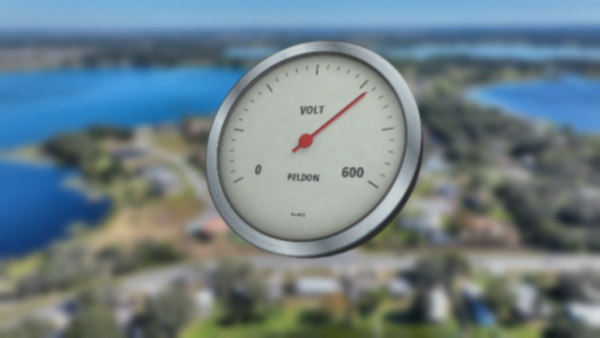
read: value=420 unit=V
